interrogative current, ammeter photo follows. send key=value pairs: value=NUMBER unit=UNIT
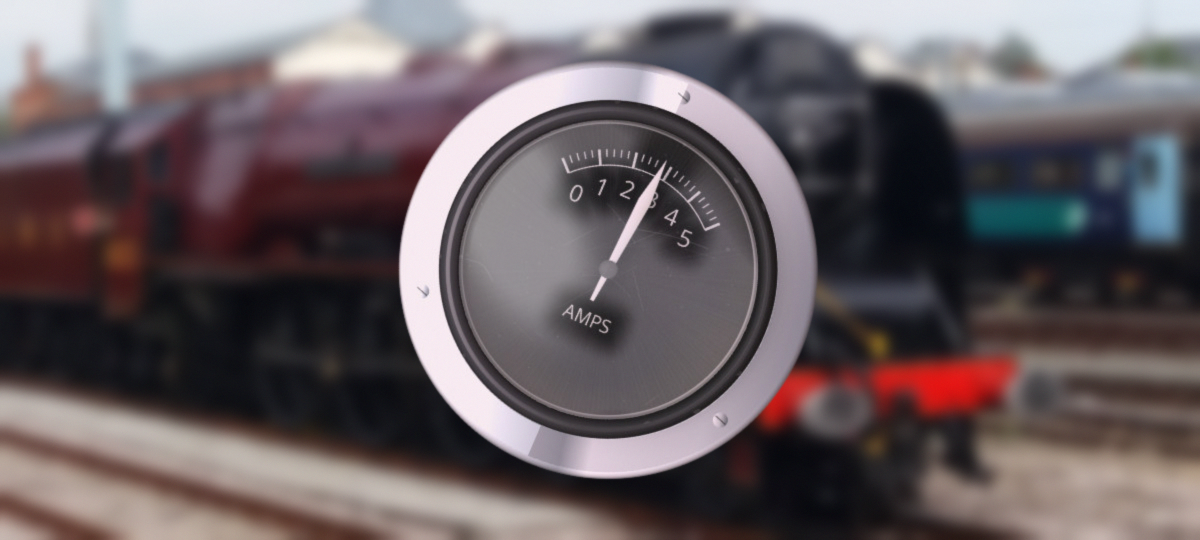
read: value=2.8 unit=A
